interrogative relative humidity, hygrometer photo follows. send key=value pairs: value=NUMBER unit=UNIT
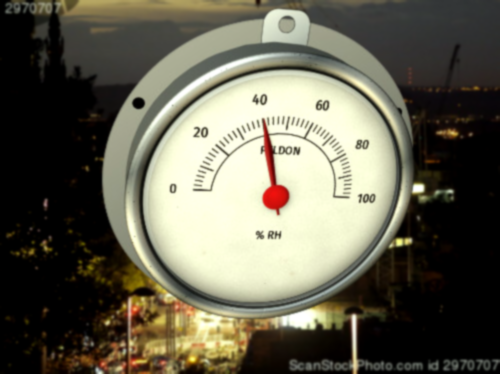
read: value=40 unit=%
